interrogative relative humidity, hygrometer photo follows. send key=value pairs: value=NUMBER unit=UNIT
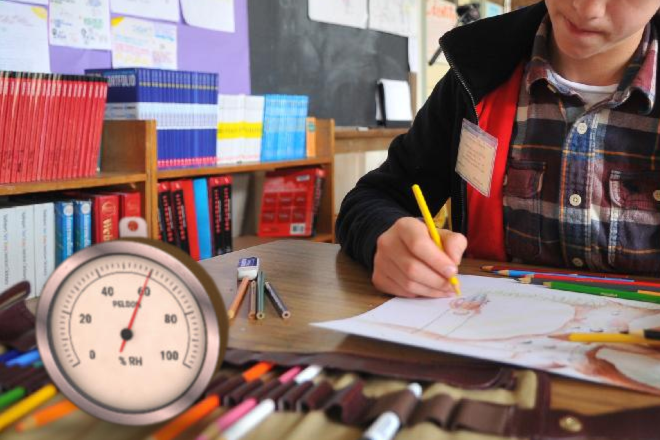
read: value=60 unit=%
